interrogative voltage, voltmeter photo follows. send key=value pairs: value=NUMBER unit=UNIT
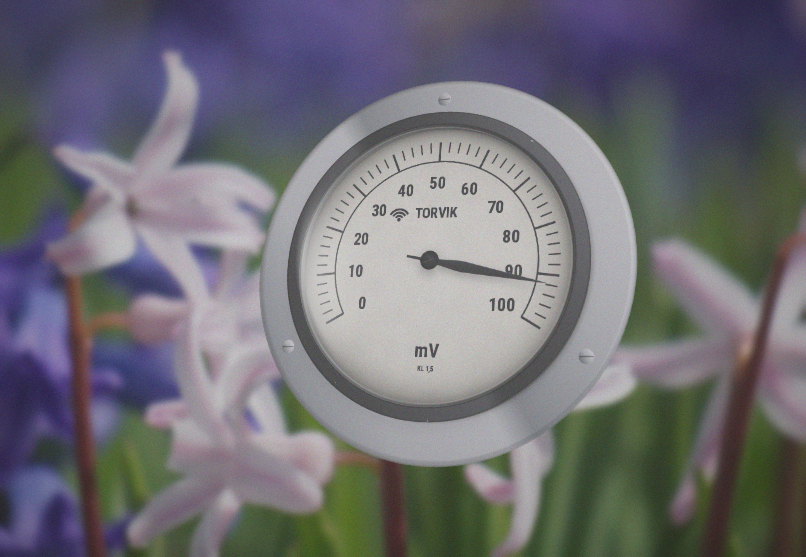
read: value=92 unit=mV
